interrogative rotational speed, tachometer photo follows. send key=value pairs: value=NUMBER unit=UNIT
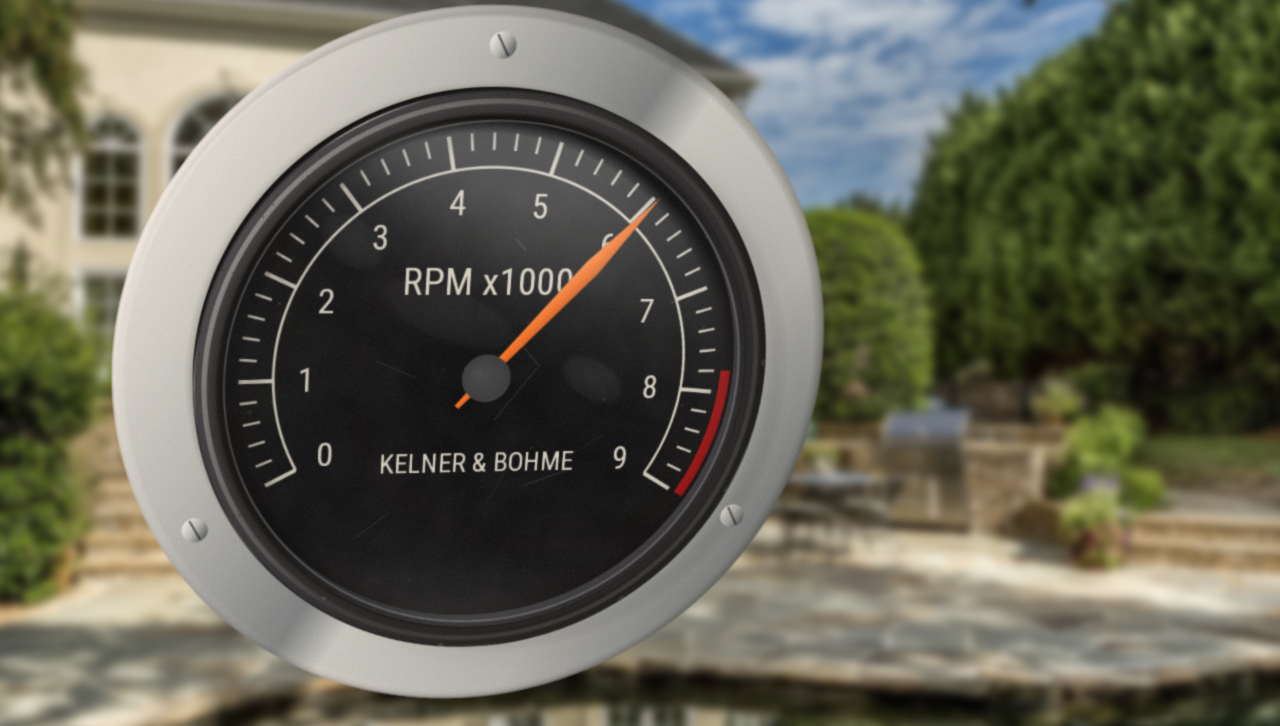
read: value=6000 unit=rpm
